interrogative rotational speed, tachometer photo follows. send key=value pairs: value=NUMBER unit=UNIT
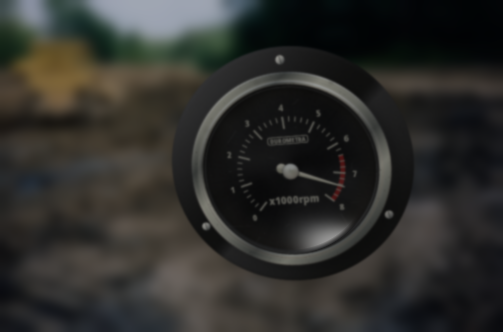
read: value=7400 unit=rpm
